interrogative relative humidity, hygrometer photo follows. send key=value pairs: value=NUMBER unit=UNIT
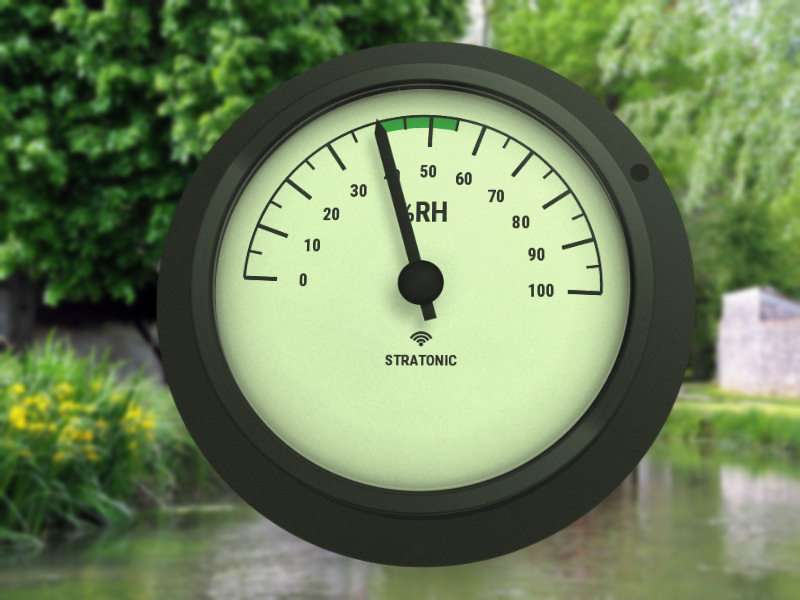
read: value=40 unit=%
